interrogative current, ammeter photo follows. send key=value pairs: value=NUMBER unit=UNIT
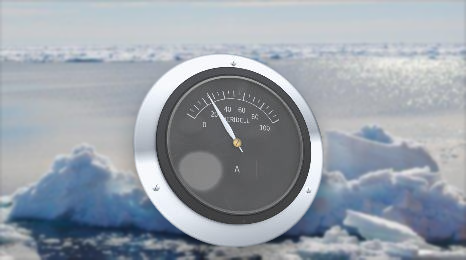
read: value=25 unit=A
